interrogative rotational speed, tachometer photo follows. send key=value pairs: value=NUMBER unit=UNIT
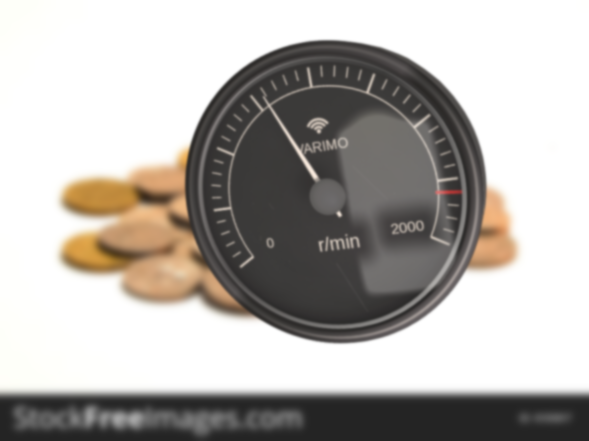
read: value=800 unit=rpm
